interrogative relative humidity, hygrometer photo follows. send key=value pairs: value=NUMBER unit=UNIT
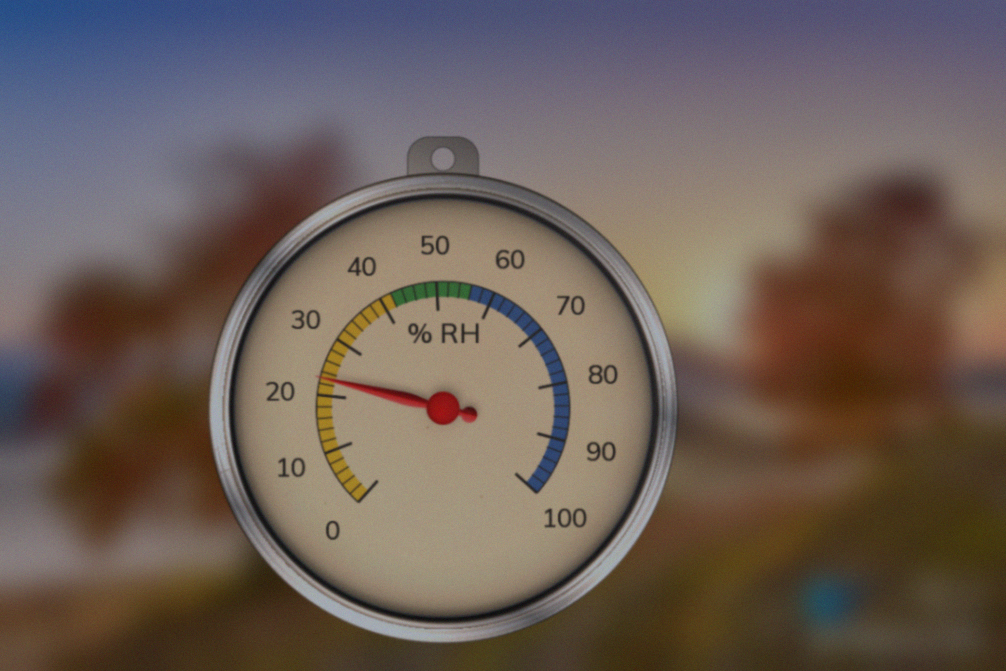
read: value=23 unit=%
